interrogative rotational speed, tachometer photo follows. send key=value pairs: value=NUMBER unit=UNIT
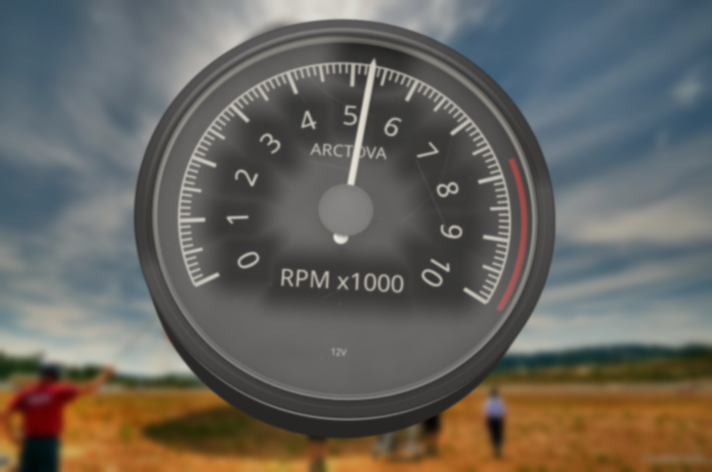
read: value=5300 unit=rpm
